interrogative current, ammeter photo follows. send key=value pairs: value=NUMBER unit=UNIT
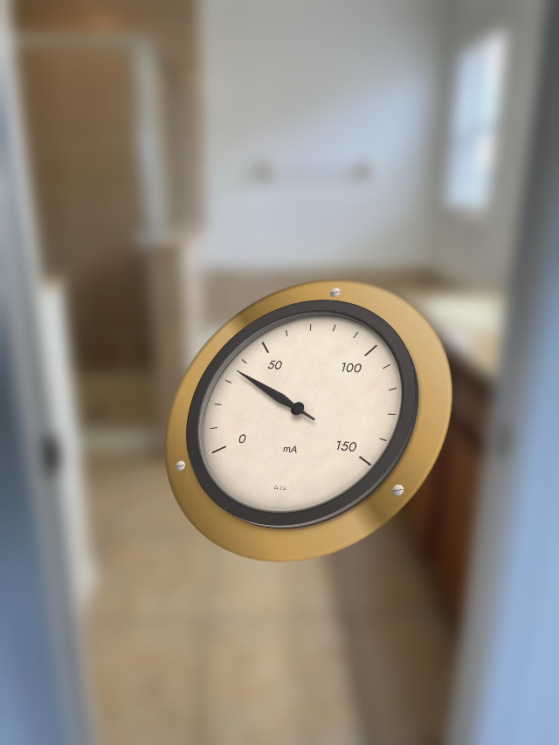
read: value=35 unit=mA
